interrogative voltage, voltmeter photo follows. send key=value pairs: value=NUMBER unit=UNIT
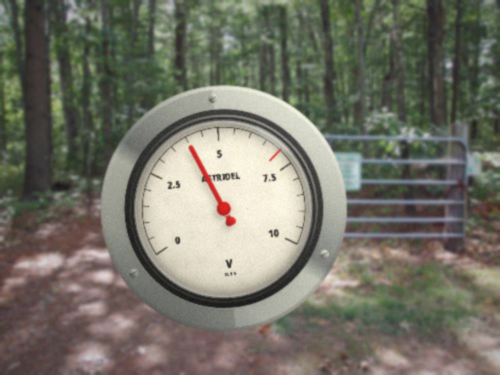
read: value=4 unit=V
